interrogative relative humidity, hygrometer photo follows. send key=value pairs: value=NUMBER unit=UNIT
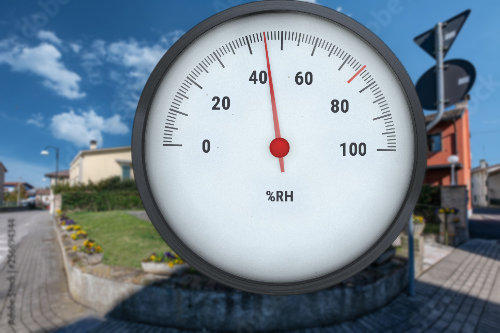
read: value=45 unit=%
